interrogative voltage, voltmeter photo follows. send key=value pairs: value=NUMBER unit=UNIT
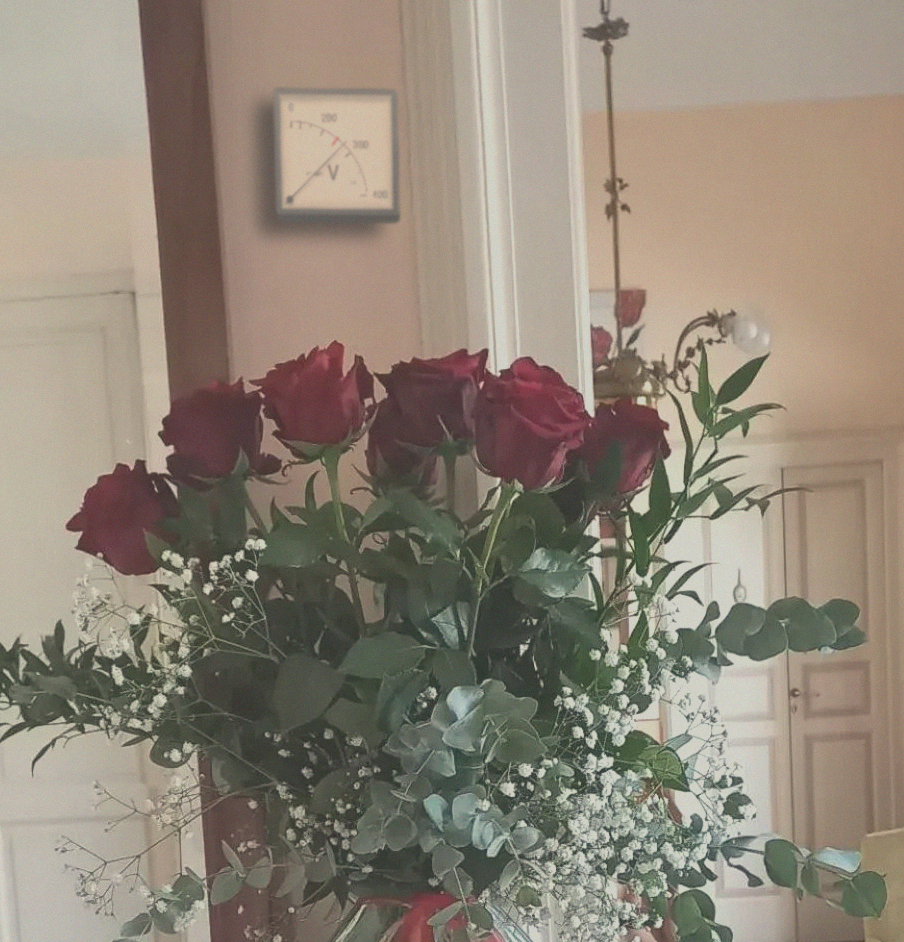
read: value=275 unit=V
